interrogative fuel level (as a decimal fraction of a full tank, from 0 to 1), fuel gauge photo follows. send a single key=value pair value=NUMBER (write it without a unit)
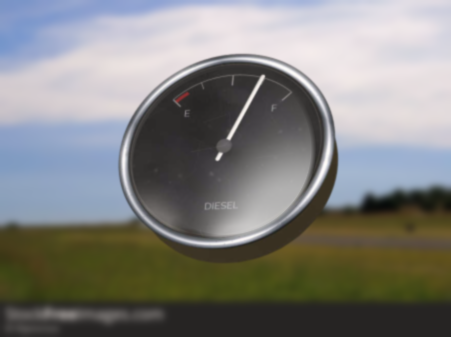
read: value=0.75
